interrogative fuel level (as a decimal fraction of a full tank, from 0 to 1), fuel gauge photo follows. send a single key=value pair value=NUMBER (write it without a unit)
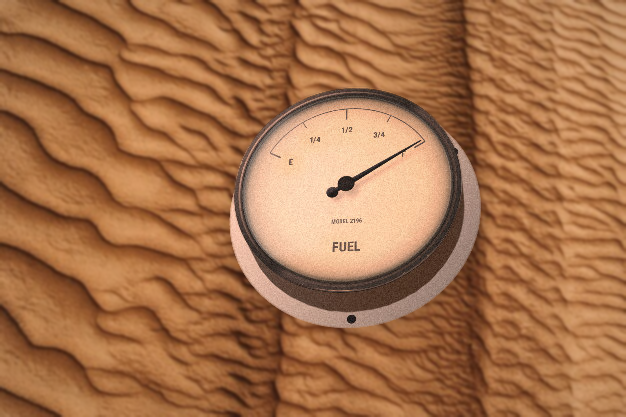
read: value=1
